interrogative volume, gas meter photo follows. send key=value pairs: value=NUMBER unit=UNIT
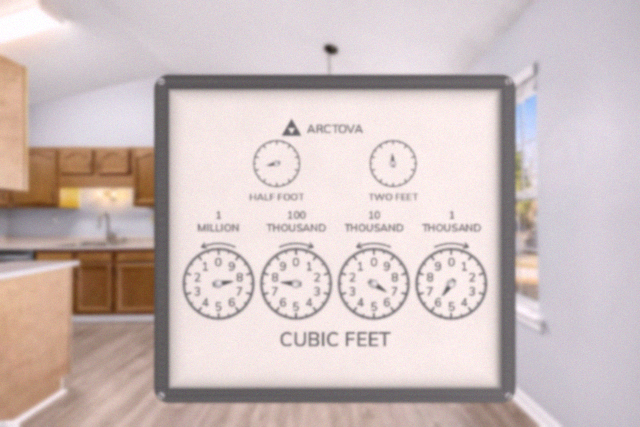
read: value=776600 unit=ft³
